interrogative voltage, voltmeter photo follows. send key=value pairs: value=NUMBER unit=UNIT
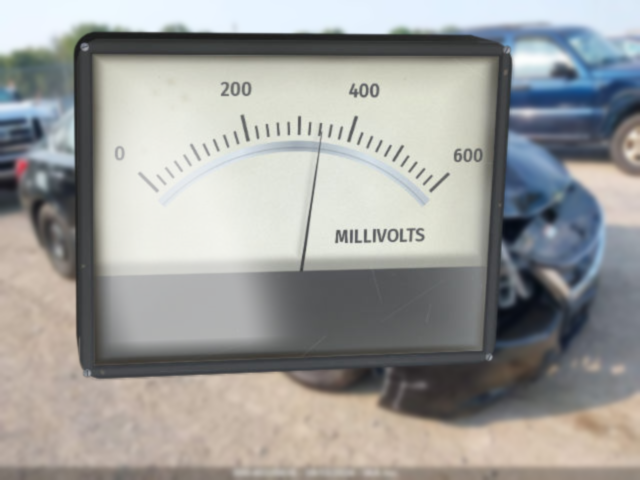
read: value=340 unit=mV
